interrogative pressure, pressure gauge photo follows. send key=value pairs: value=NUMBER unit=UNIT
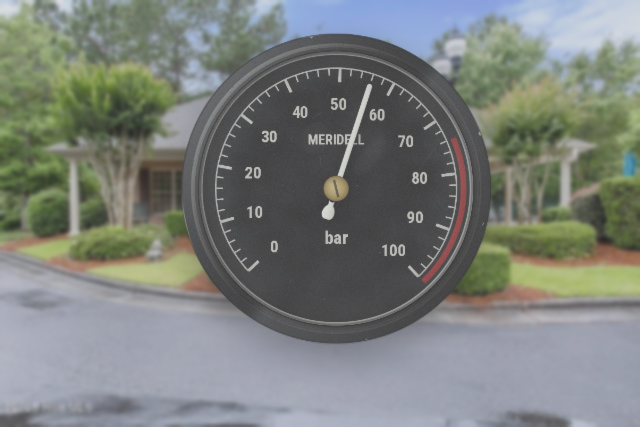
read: value=56 unit=bar
